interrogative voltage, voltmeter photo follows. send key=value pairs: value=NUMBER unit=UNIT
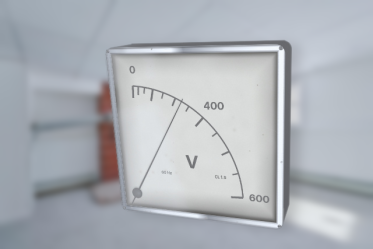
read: value=325 unit=V
